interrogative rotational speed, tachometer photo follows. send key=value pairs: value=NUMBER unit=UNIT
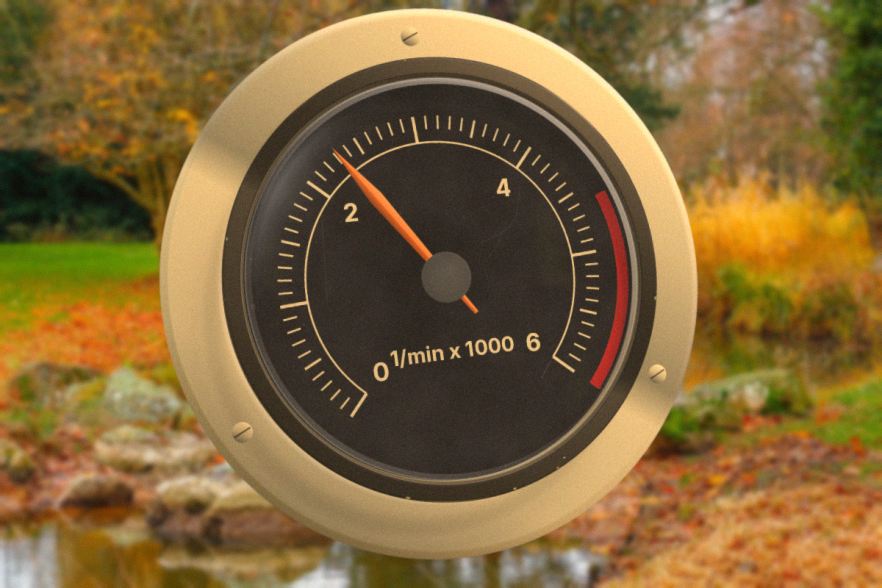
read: value=2300 unit=rpm
